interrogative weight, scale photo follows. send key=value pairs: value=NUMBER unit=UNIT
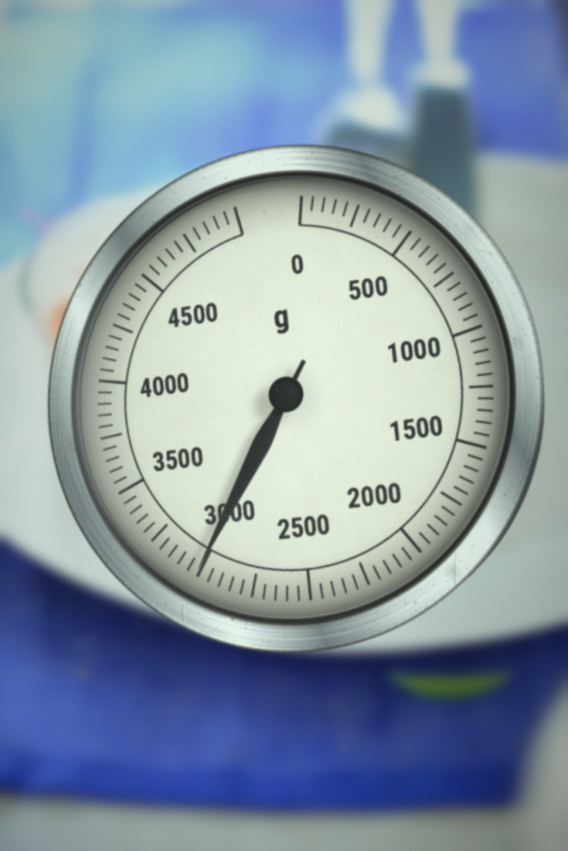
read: value=3000 unit=g
